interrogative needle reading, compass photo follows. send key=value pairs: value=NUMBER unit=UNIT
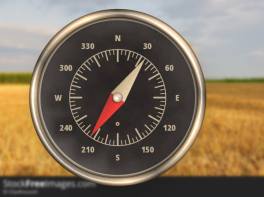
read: value=215 unit=°
